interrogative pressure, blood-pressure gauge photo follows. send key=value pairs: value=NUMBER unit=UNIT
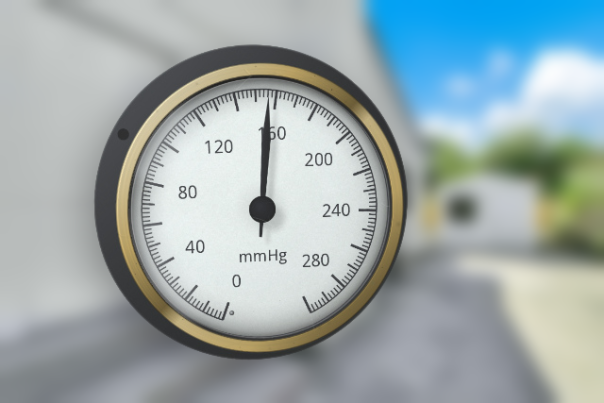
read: value=156 unit=mmHg
